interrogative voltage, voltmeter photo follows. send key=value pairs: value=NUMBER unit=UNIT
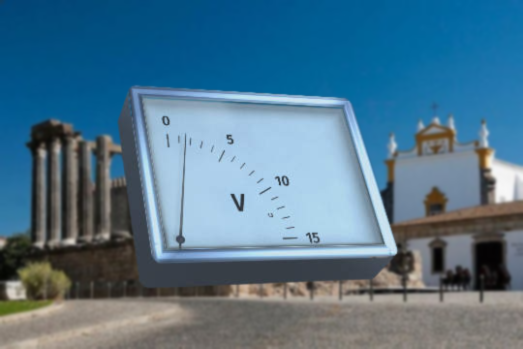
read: value=1.5 unit=V
